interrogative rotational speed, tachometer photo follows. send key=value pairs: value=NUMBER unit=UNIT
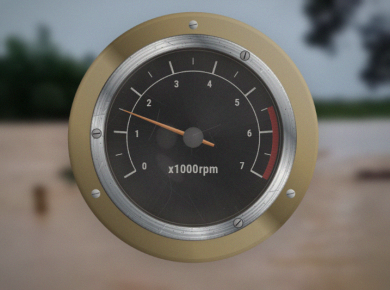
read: value=1500 unit=rpm
